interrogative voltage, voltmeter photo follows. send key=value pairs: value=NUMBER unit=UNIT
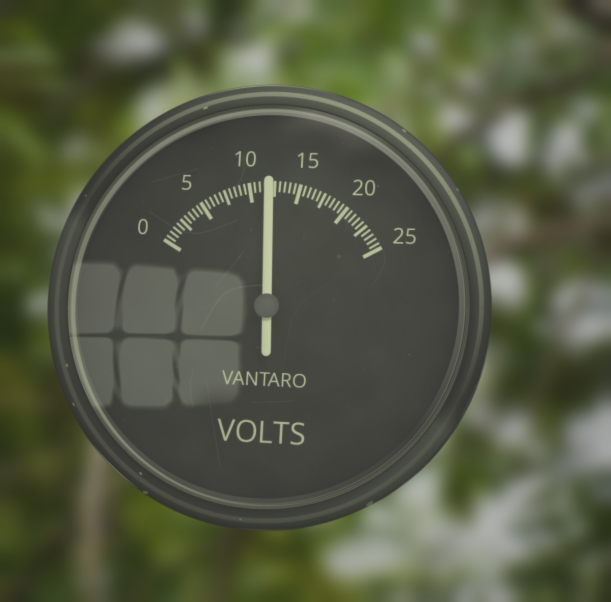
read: value=12 unit=V
